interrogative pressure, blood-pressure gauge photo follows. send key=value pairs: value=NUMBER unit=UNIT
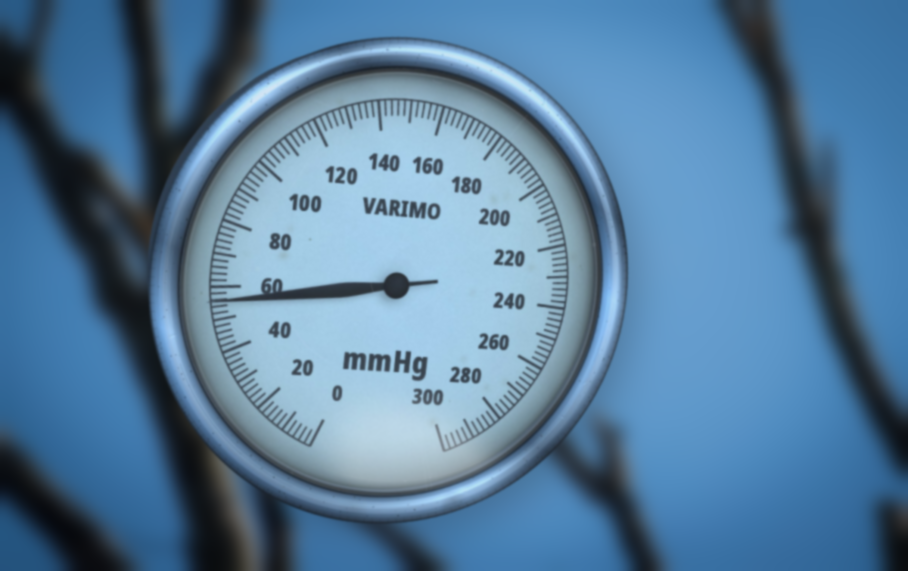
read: value=56 unit=mmHg
